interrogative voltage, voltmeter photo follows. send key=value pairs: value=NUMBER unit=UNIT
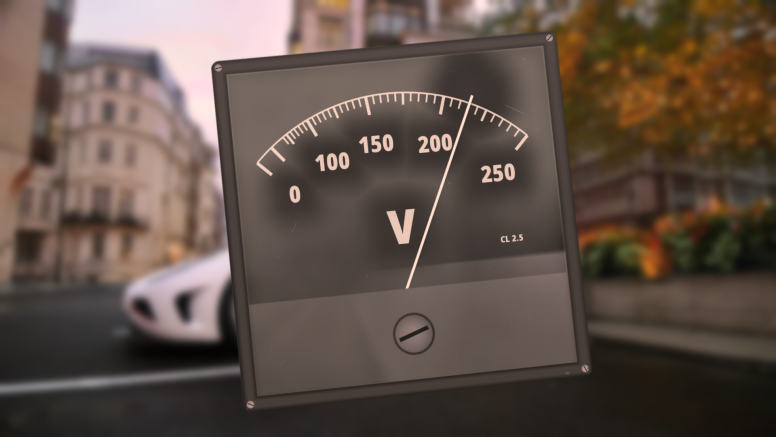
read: value=215 unit=V
